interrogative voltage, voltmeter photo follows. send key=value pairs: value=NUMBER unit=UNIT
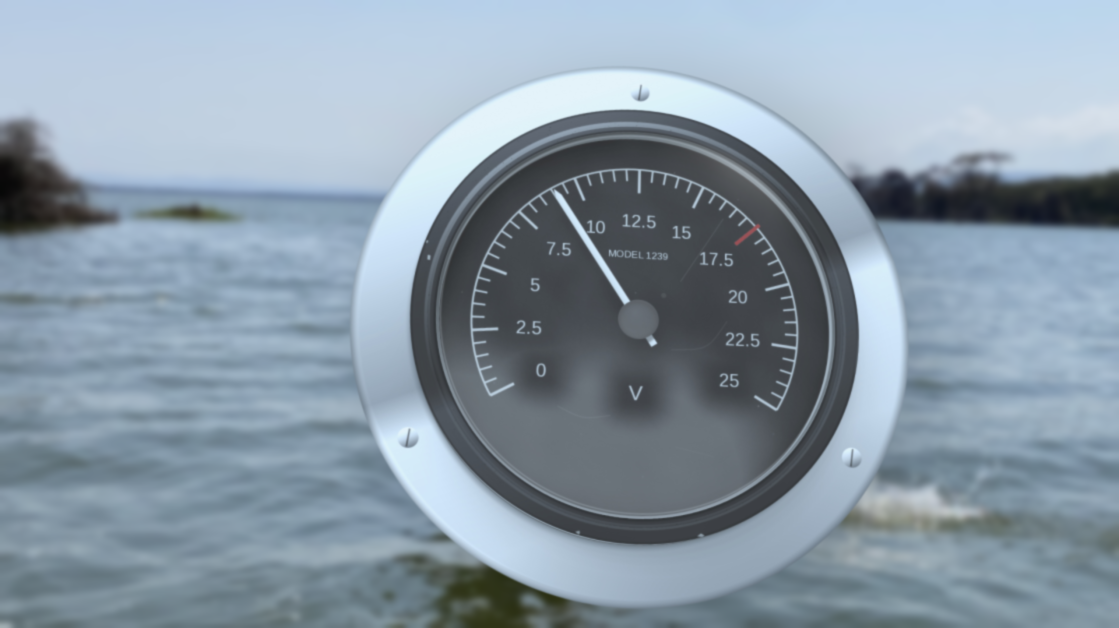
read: value=9 unit=V
